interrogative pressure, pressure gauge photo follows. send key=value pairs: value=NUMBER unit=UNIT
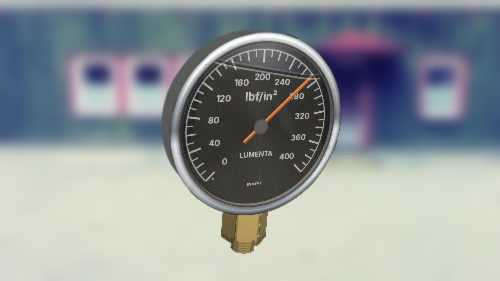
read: value=270 unit=psi
